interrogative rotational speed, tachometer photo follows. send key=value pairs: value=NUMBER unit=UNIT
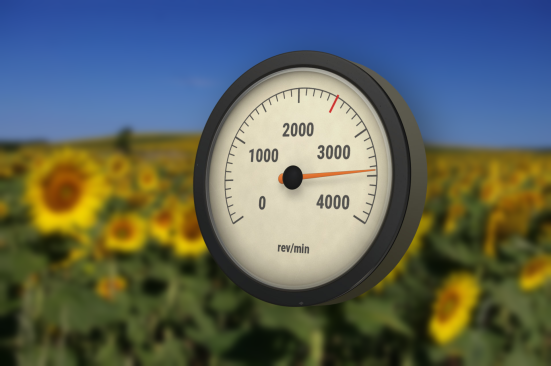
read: value=3450 unit=rpm
